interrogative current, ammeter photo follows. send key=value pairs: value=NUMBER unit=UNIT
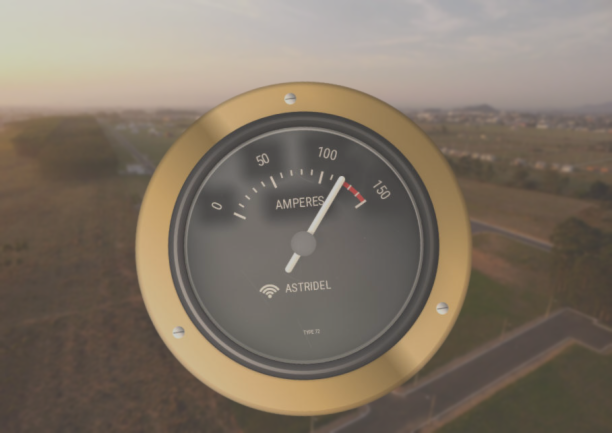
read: value=120 unit=A
